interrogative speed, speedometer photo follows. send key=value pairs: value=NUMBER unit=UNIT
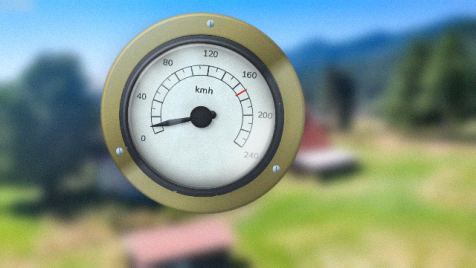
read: value=10 unit=km/h
